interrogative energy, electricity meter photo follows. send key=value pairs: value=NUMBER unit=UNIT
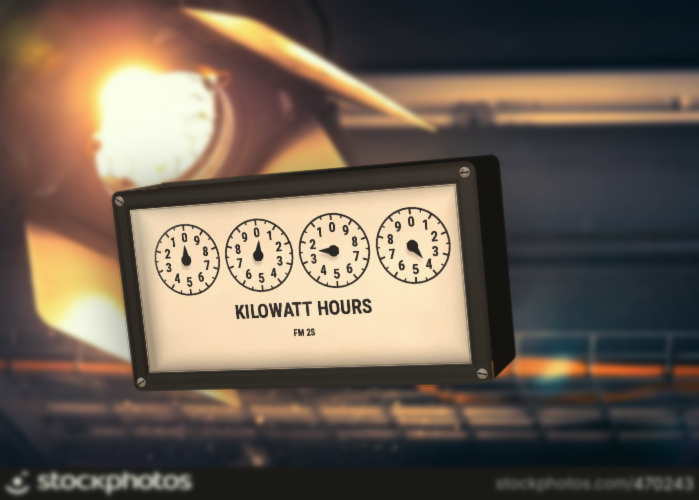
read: value=24 unit=kWh
